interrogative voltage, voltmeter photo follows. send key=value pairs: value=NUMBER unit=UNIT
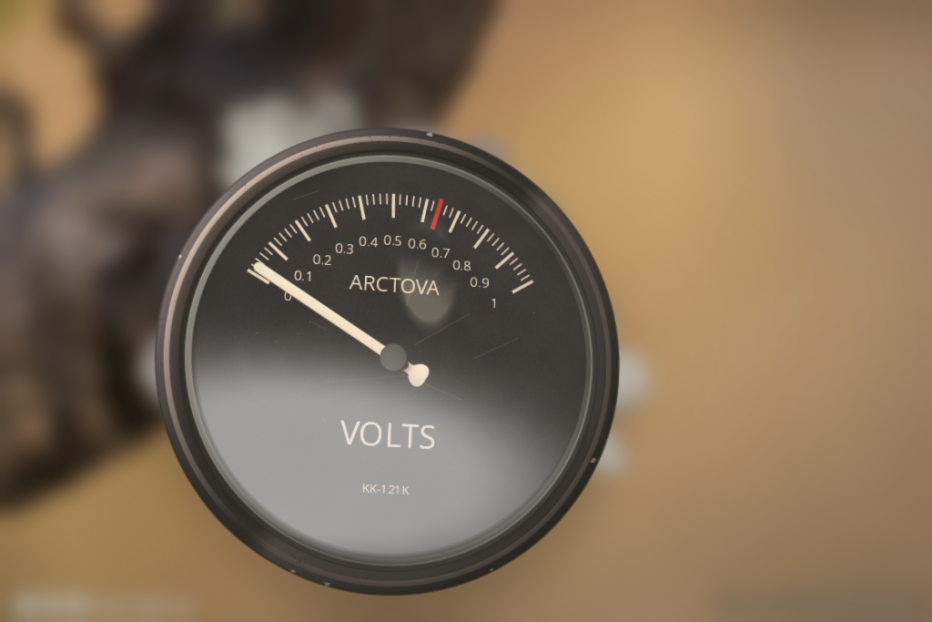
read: value=0.02 unit=V
